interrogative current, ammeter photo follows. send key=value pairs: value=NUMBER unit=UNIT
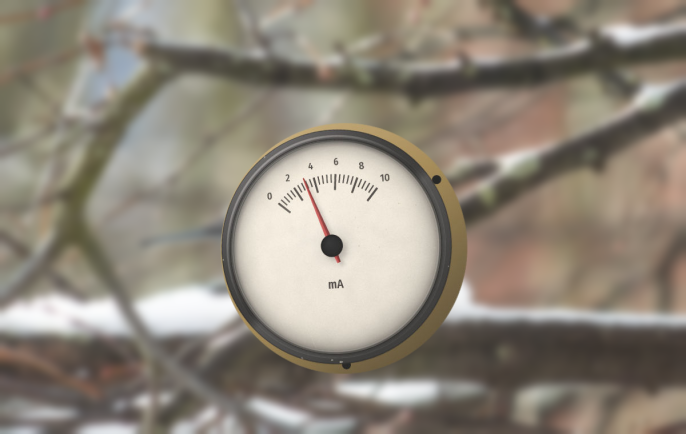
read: value=3.2 unit=mA
